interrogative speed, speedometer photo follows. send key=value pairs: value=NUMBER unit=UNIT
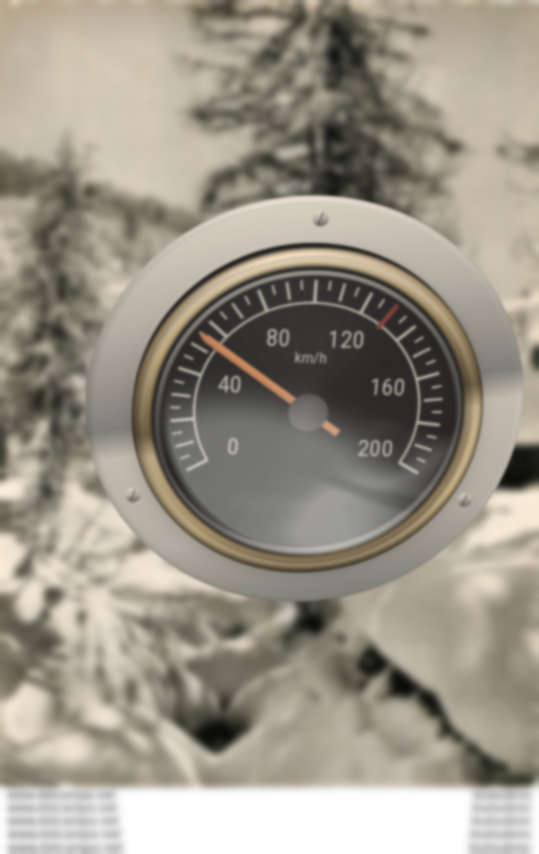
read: value=55 unit=km/h
